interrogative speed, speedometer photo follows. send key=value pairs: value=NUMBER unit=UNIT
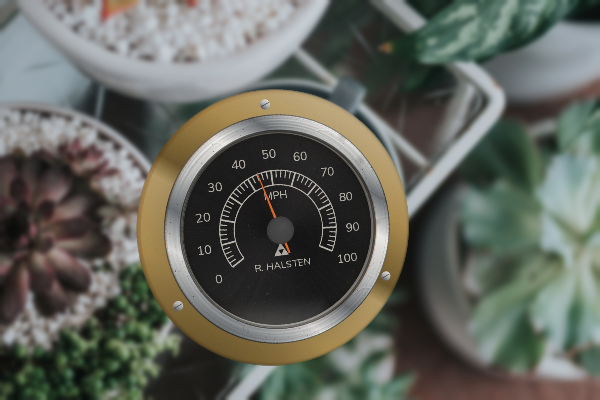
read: value=44 unit=mph
